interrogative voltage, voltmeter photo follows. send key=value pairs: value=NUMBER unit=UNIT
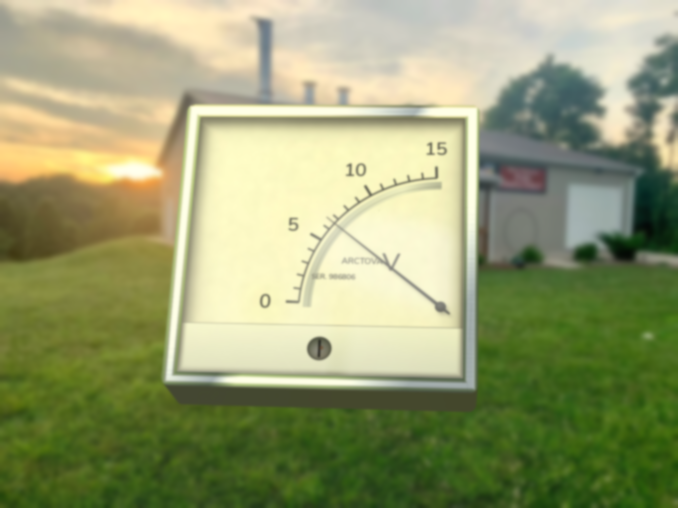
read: value=6.5 unit=V
